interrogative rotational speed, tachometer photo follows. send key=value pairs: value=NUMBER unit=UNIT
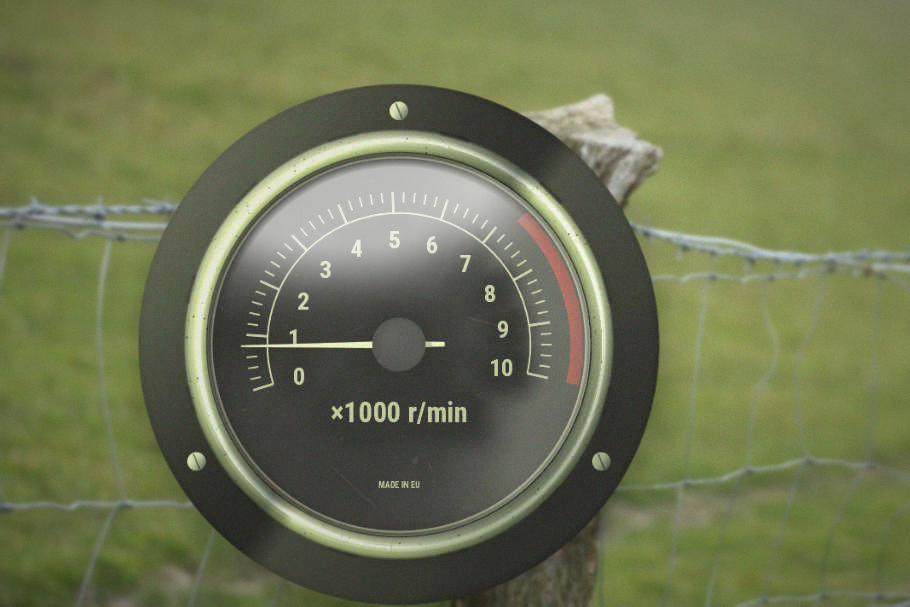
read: value=800 unit=rpm
